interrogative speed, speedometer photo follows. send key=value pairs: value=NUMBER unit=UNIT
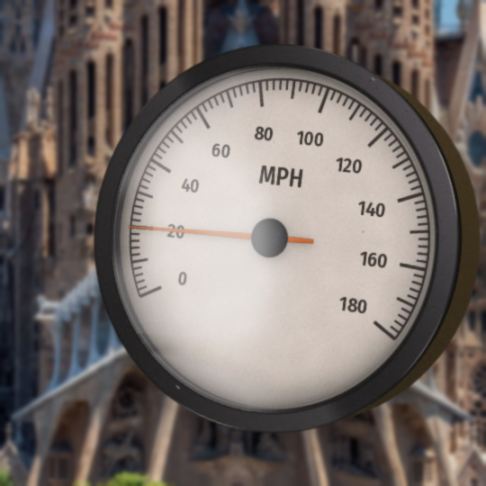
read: value=20 unit=mph
